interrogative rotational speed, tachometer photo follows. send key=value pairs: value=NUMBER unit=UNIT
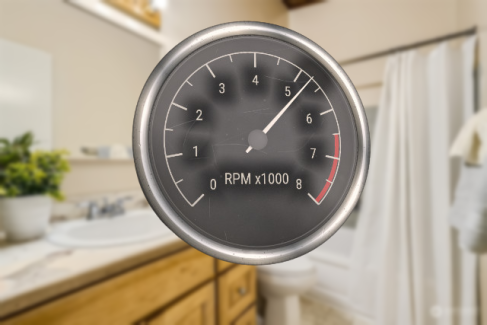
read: value=5250 unit=rpm
